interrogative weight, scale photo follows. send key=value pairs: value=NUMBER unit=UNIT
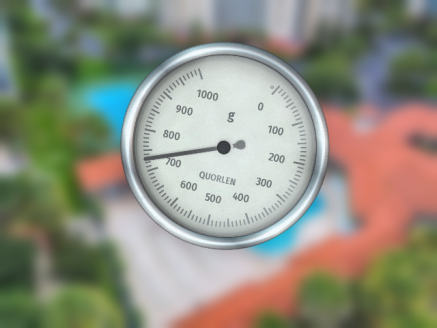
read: value=730 unit=g
